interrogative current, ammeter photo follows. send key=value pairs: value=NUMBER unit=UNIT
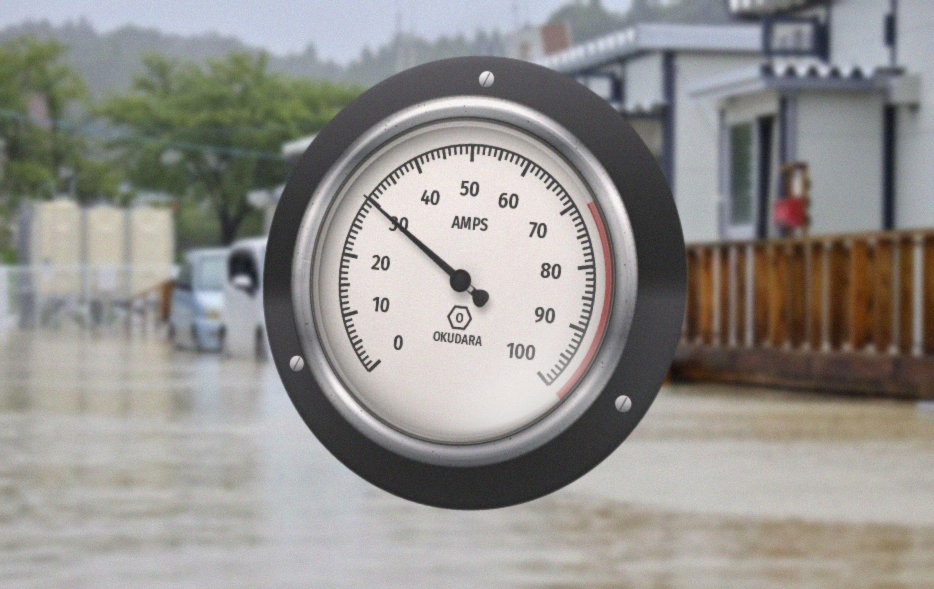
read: value=30 unit=A
